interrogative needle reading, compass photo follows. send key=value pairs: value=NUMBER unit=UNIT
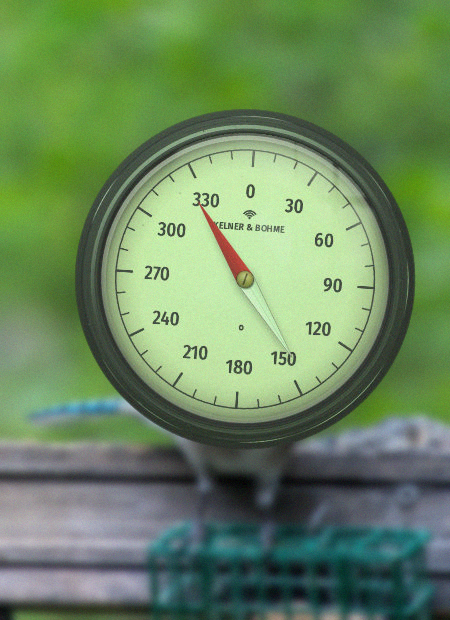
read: value=325 unit=°
